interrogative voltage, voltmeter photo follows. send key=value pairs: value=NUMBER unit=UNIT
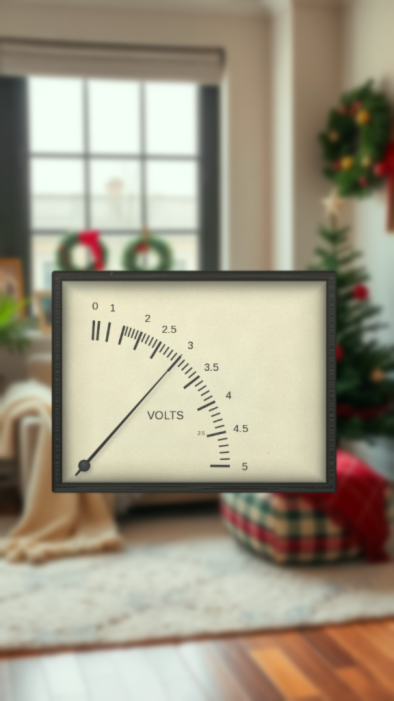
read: value=3 unit=V
